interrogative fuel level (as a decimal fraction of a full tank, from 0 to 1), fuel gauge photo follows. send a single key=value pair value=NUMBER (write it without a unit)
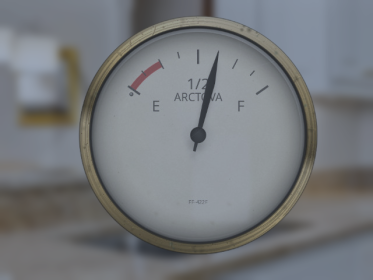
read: value=0.625
